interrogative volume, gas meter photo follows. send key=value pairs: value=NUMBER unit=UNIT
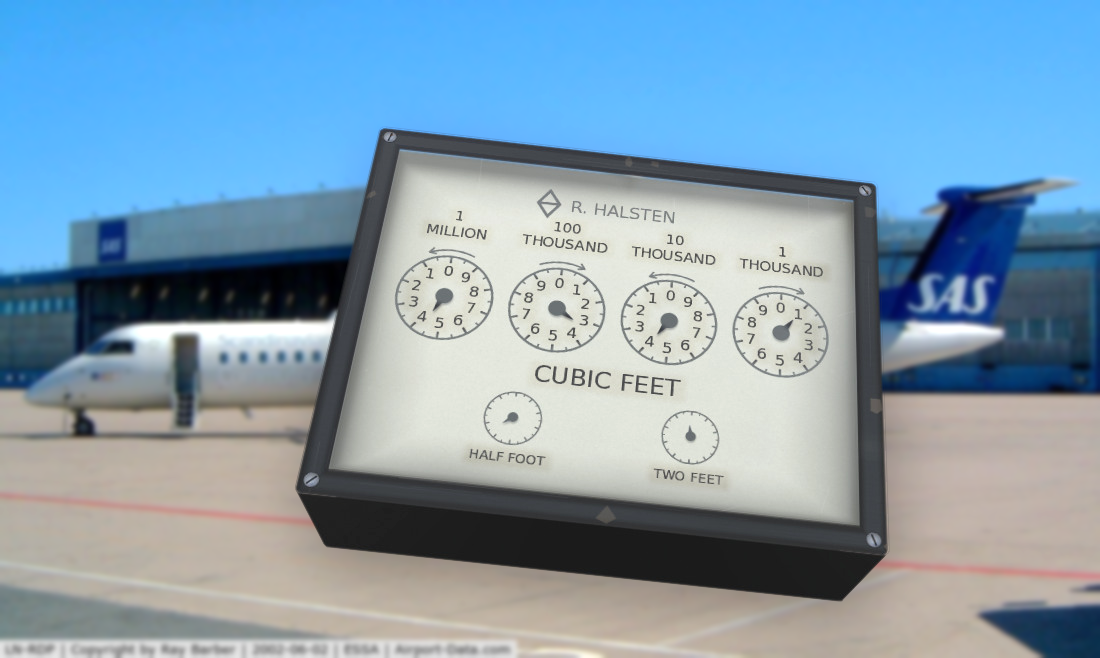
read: value=434100 unit=ft³
